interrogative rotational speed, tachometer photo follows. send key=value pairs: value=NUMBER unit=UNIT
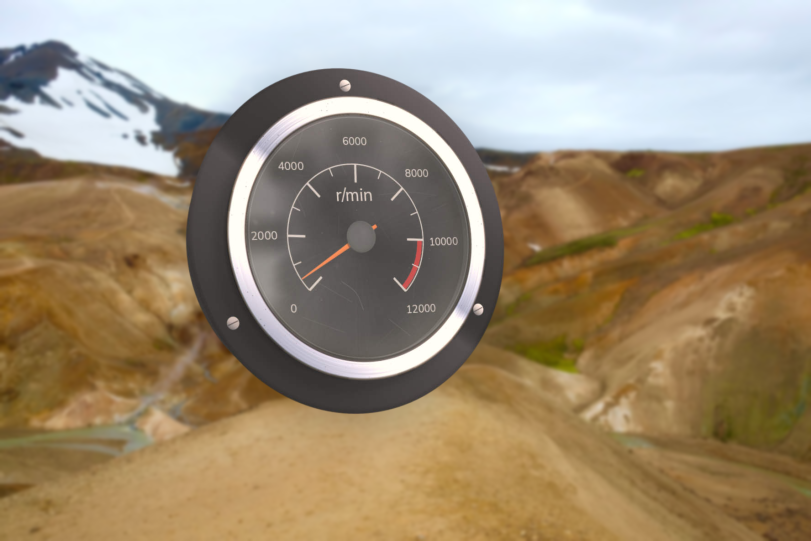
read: value=500 unit=rpm
